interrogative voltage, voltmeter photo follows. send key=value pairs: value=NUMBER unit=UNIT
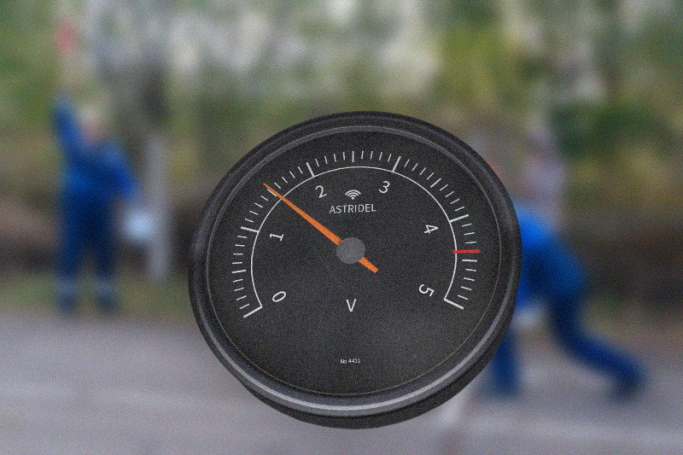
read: value=1.5 unit=V
